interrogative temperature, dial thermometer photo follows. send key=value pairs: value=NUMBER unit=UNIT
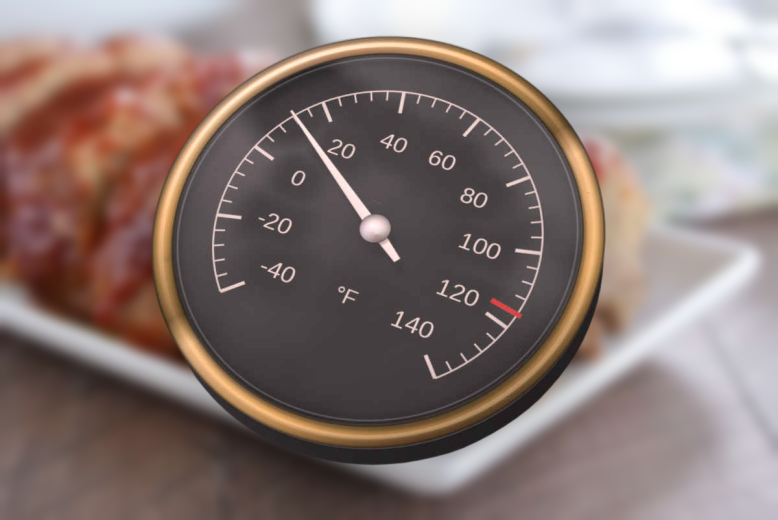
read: value=12 unit=°F
